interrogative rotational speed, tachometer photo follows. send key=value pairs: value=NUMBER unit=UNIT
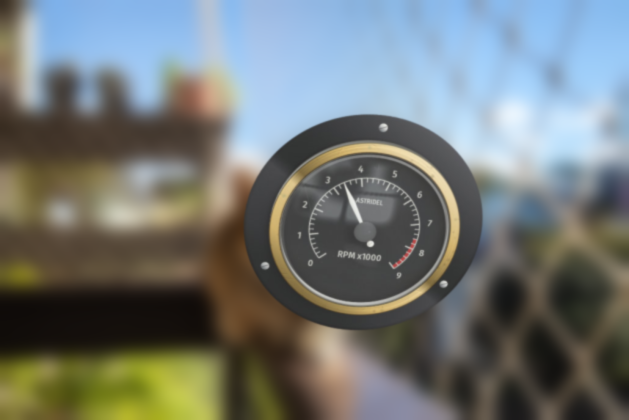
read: value=3400 unit=rpm
